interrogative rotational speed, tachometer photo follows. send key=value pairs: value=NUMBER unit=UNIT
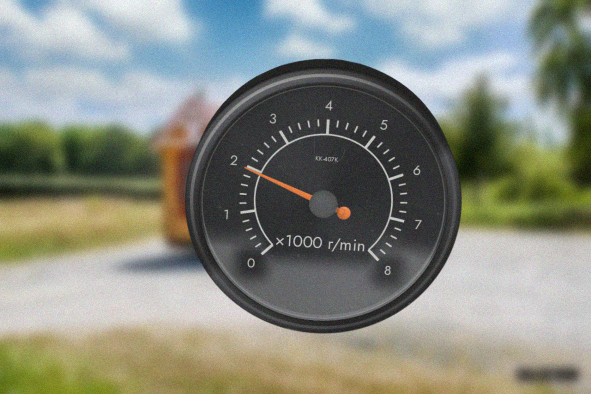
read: value=2000 unit=rpm
